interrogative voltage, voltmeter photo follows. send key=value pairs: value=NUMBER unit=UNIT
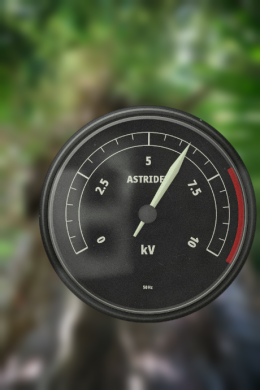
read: value=6.25 unit=kV
